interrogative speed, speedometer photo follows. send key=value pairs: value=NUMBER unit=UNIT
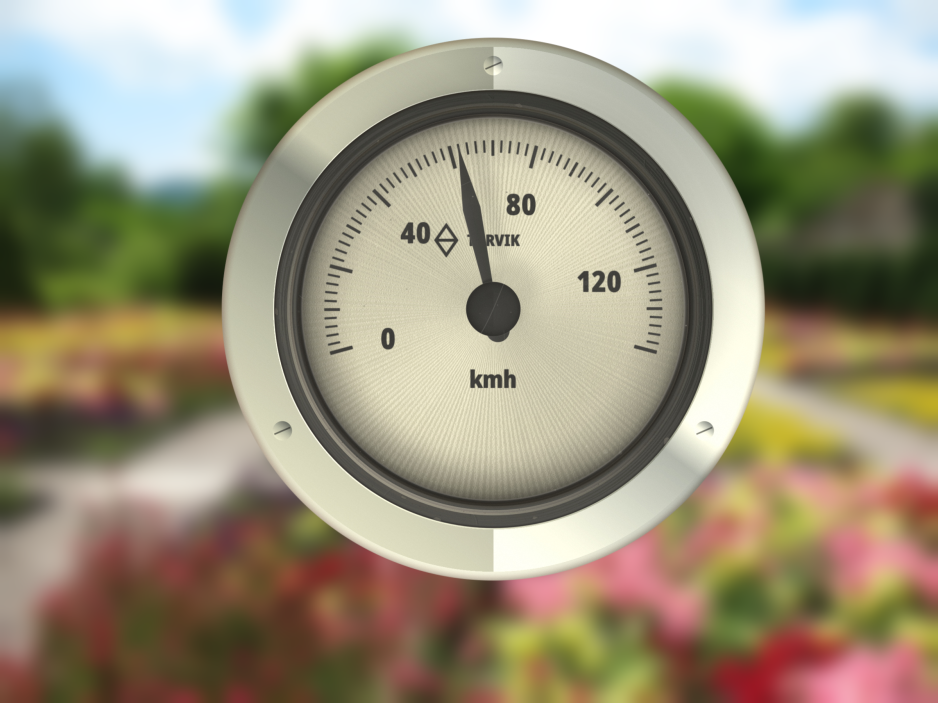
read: value=62 unit=km/h
